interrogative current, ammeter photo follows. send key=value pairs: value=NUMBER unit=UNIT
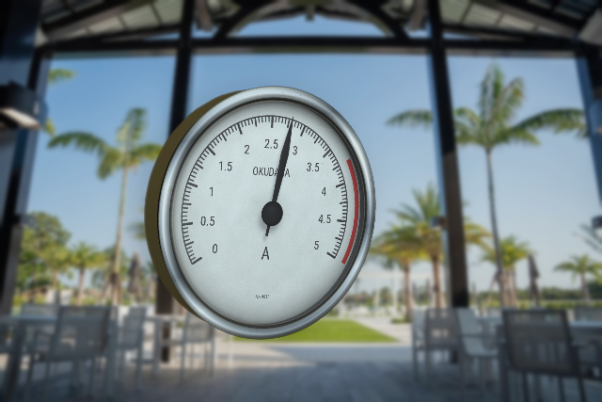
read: value=2.75 unit=A
